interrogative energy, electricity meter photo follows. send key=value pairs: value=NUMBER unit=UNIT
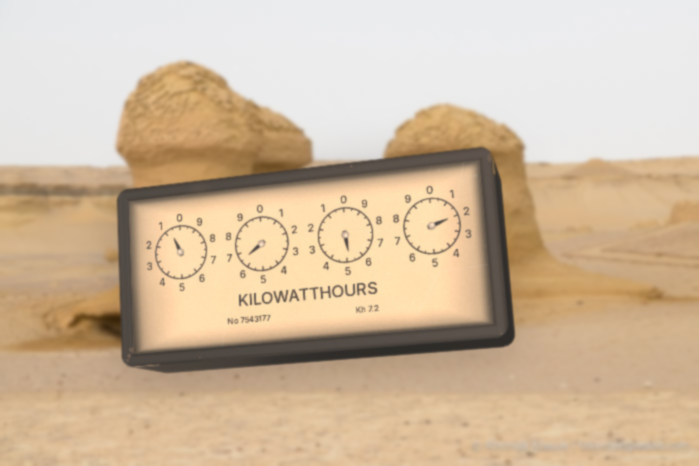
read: value=652 unit=kWh
